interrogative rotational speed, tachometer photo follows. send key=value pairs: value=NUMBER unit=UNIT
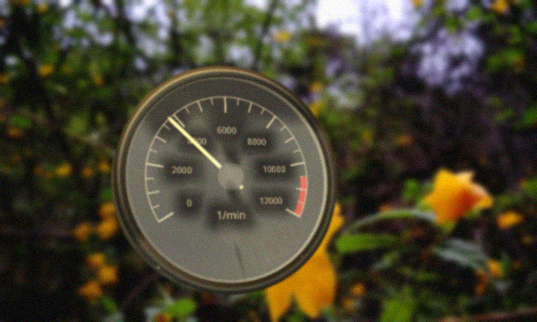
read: value=3750 unit=rpm
